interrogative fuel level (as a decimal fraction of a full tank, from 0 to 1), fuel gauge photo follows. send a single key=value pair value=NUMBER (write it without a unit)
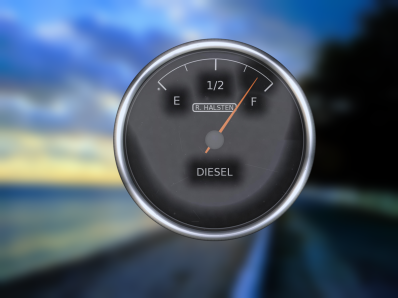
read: value=0.875
